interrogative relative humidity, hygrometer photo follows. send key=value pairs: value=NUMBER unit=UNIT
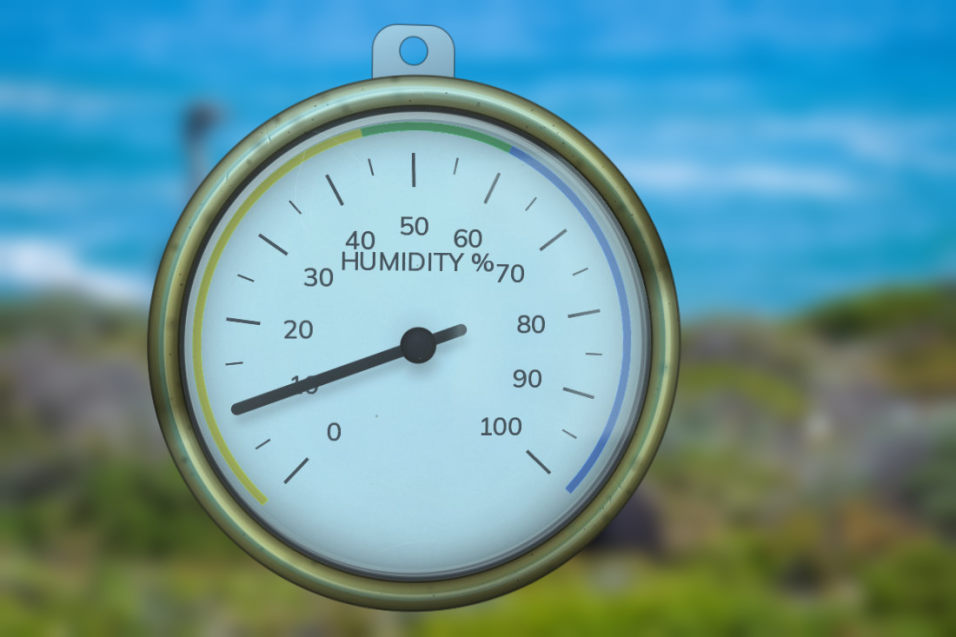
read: value=10 unit=%
